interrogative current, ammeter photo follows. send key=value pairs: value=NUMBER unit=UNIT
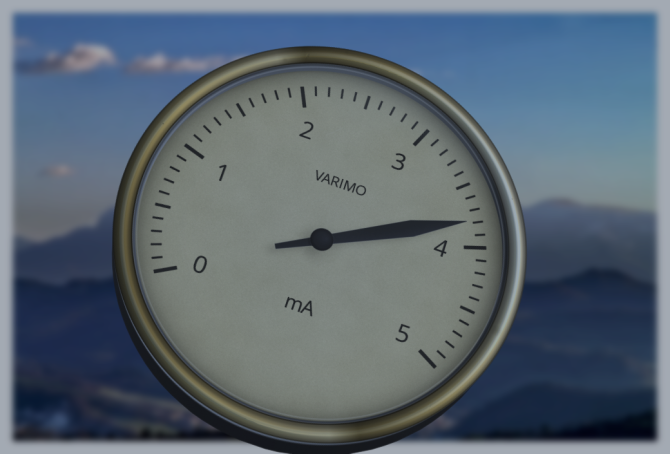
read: value=3.8 unit=mA
